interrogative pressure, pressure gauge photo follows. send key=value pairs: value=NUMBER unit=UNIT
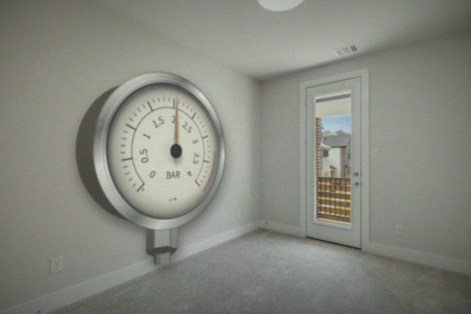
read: value=2 unit=bar
